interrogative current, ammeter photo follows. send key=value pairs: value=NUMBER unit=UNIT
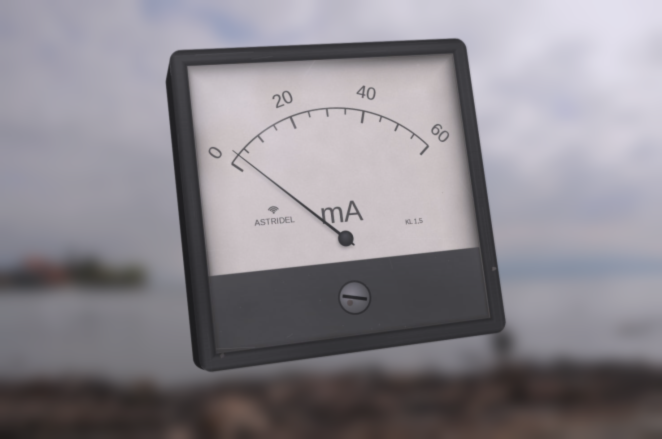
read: value=2.5 unit=mA
